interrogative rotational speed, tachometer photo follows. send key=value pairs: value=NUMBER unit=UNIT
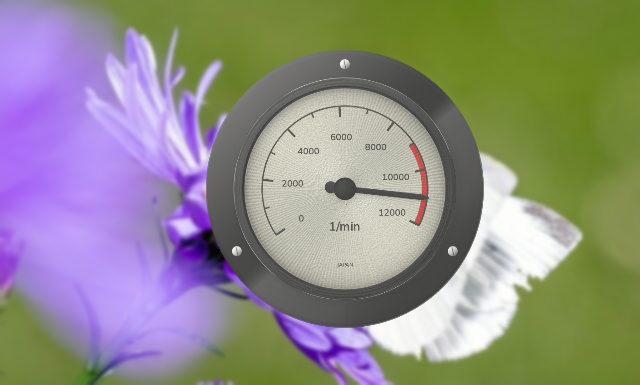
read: value=11000 unit=rpm
